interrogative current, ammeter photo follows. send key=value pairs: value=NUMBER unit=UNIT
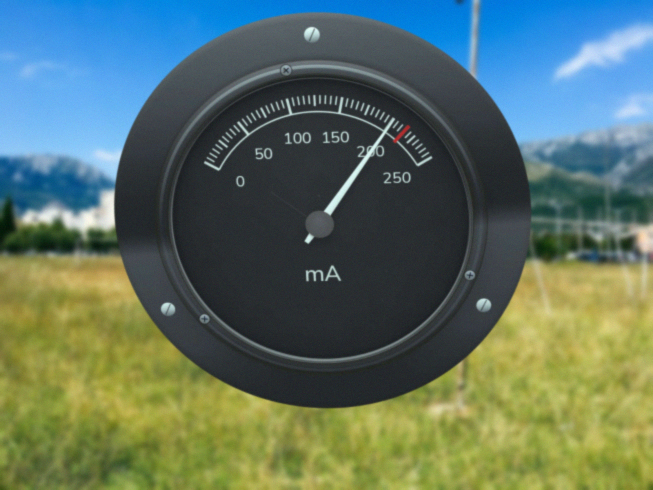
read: value=200 unit=mA
